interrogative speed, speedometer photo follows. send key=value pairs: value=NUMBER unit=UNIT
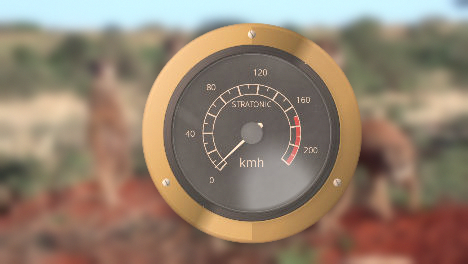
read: value=5 unit=km/h
